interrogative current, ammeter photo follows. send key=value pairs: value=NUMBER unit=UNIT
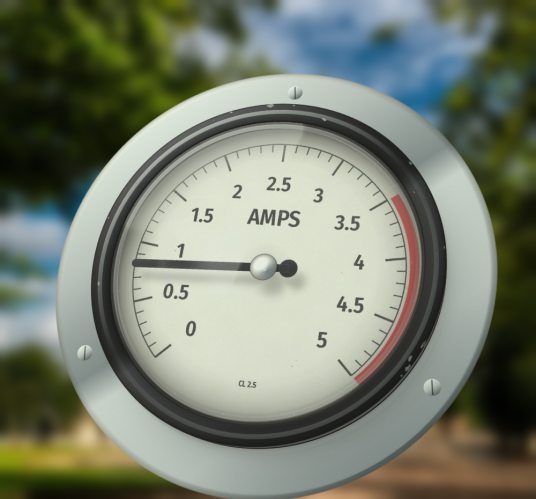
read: value=0.8 unit=A
